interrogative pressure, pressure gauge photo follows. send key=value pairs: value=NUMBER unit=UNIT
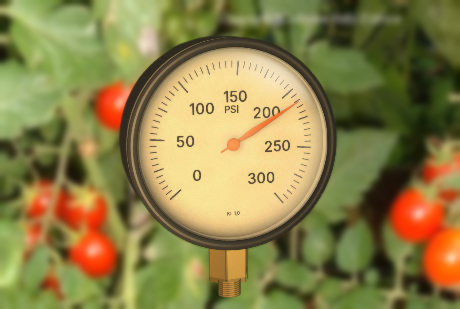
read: value=210 unit=psi
